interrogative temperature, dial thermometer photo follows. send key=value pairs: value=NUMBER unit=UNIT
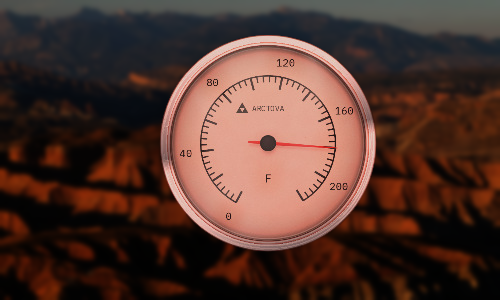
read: value=180 unit=°F
